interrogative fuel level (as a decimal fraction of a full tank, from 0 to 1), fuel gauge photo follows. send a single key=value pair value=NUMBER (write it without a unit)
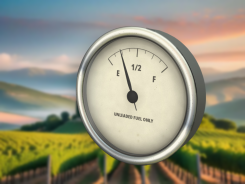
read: value=0.25
